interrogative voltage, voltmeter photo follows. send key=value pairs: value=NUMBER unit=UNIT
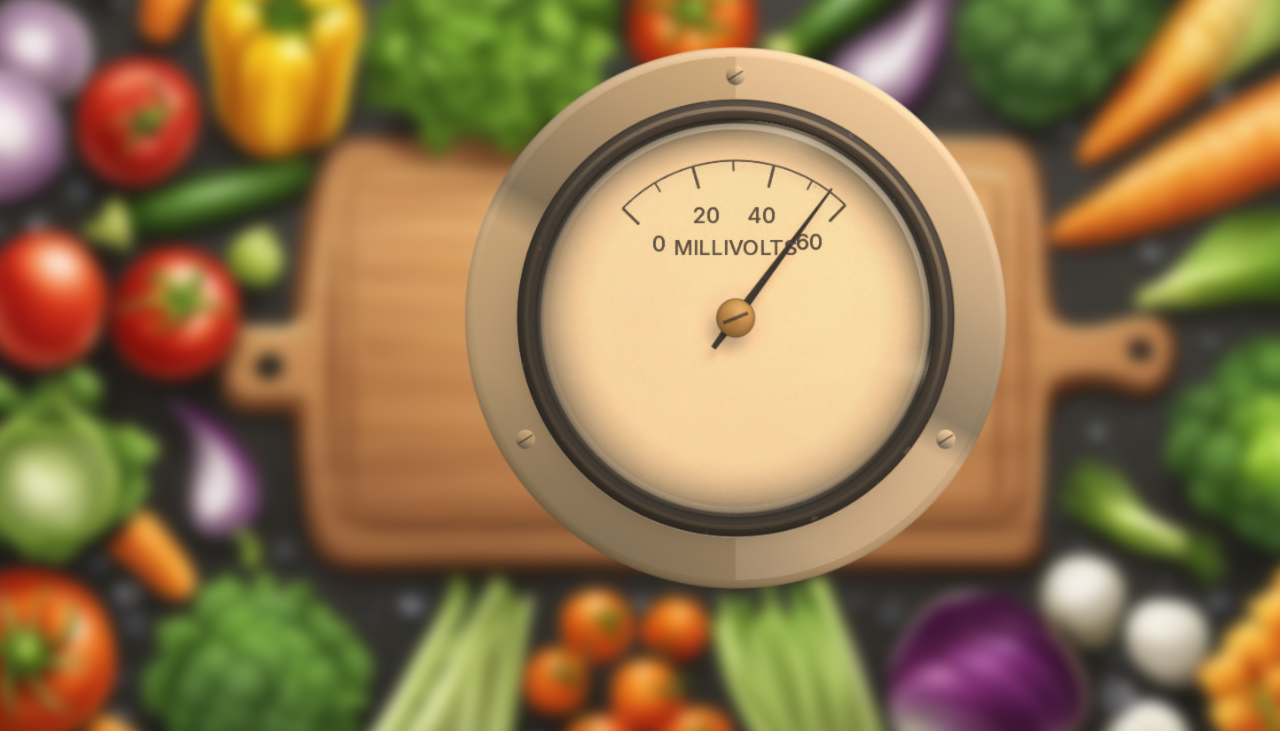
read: value=55 unit=mV
